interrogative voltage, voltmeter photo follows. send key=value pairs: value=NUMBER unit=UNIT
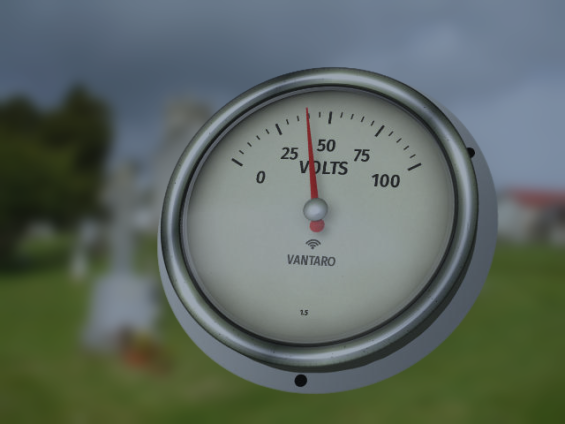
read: value=40 unit=V
